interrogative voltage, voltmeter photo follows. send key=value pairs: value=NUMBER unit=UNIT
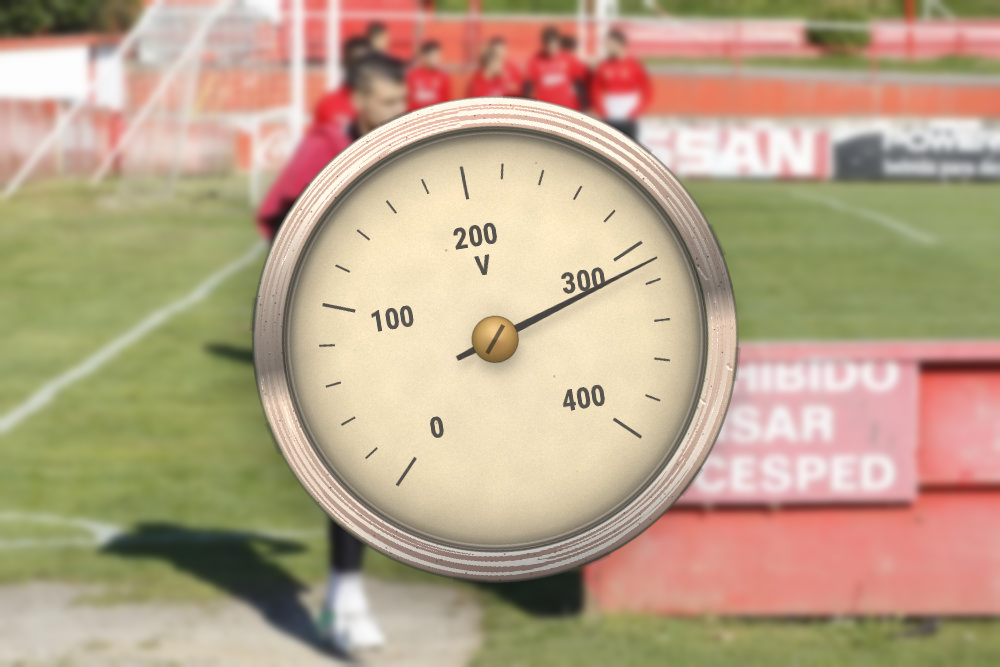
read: value=310 unit=V
